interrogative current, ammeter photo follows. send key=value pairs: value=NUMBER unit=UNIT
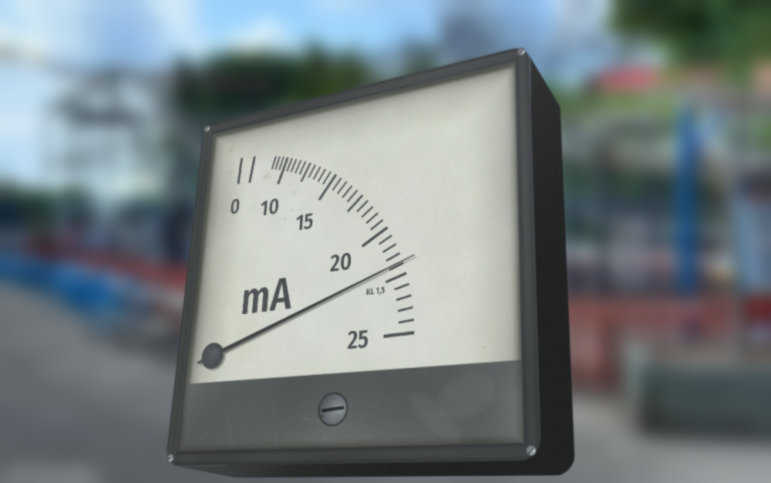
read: value=22 unit=mA
